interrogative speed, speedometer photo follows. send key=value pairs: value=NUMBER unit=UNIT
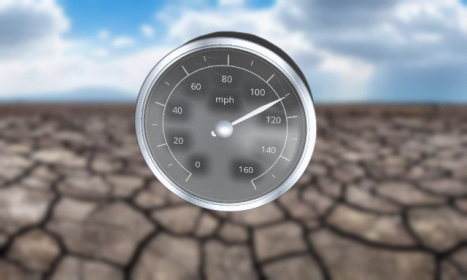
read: value=110 unit=mph
